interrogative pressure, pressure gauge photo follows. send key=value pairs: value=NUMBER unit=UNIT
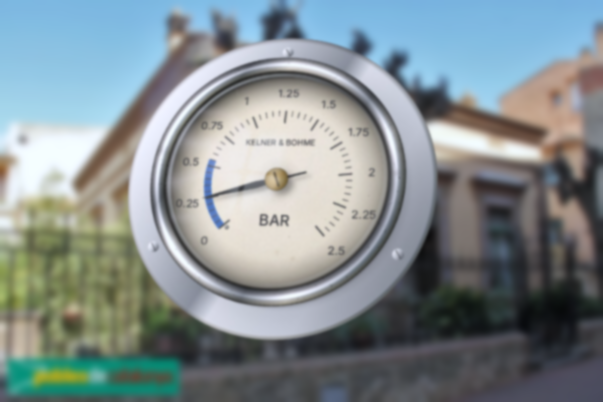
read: value=0.25 unit=bar
